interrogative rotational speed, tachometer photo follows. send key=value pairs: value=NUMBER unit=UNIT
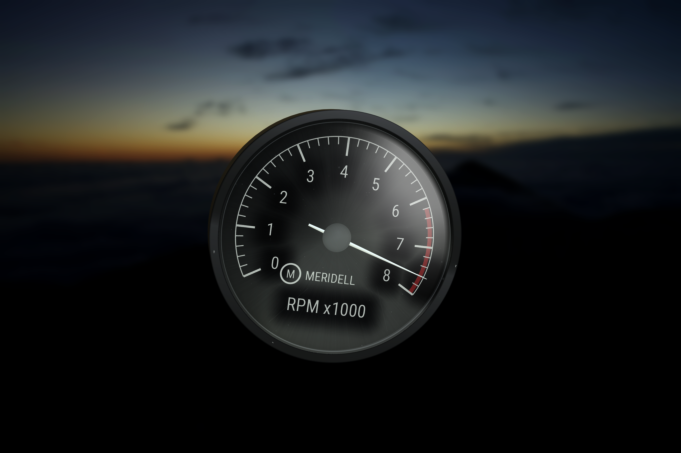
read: value=7600 unit=rpm
